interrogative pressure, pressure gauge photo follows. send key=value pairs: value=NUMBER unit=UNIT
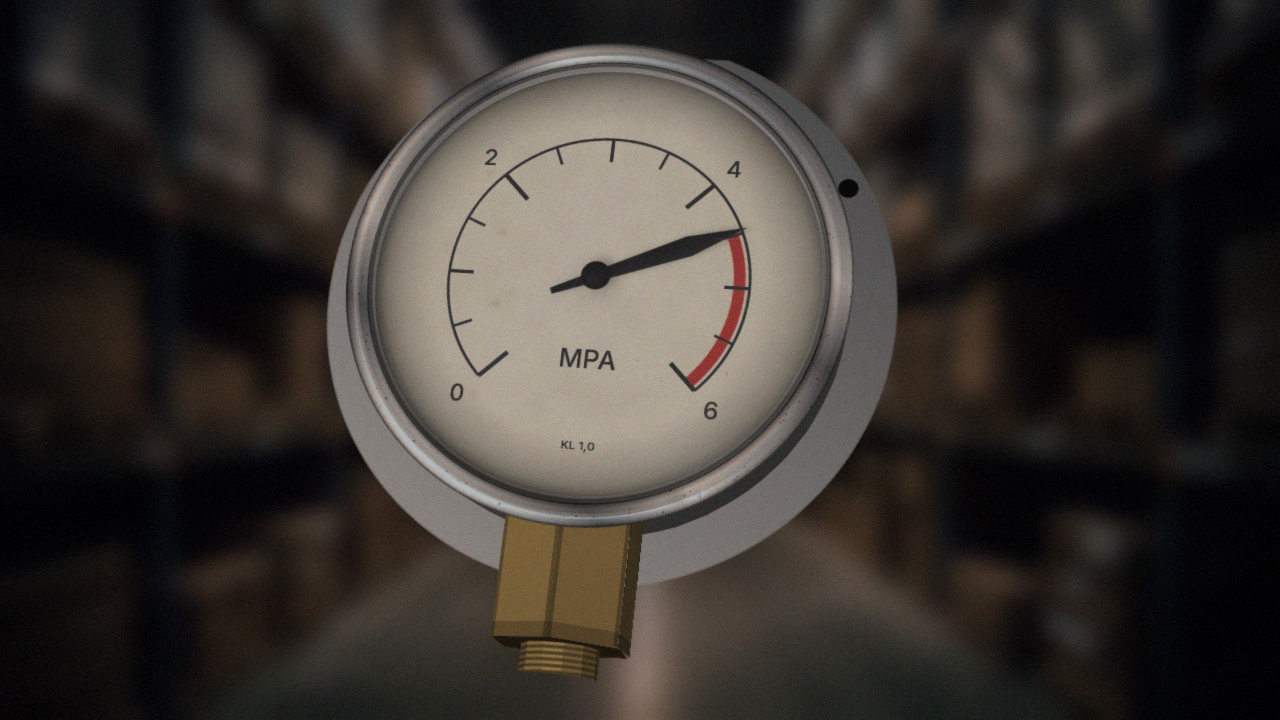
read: value=4.5 unit=MPa
